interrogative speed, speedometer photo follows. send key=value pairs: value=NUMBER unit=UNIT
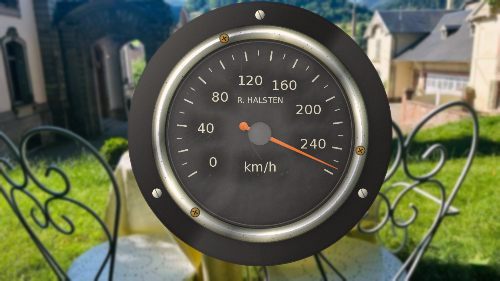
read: value=255 unit=km/h
